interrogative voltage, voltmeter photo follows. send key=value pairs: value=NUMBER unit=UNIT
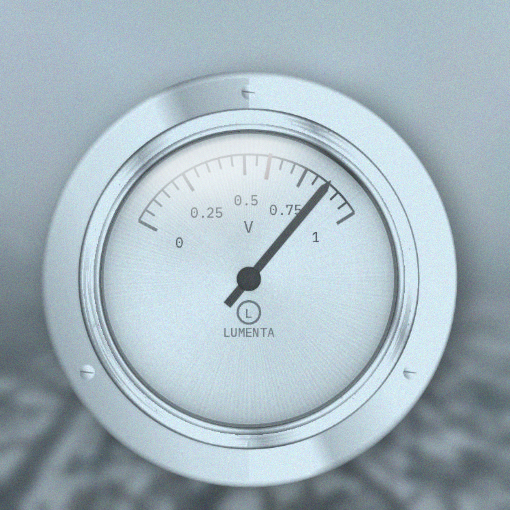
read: value=0.85 unit=V
